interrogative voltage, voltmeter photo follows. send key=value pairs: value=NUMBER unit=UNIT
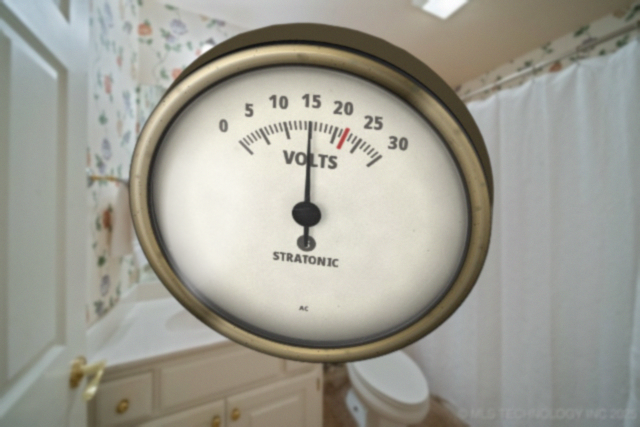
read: value=15 unit=V
